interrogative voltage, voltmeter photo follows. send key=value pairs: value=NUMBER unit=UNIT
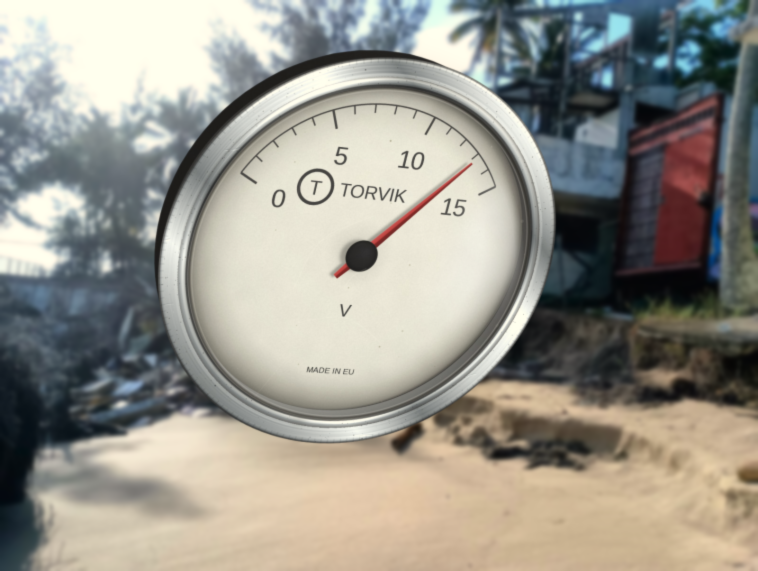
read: value=13 unit=V
